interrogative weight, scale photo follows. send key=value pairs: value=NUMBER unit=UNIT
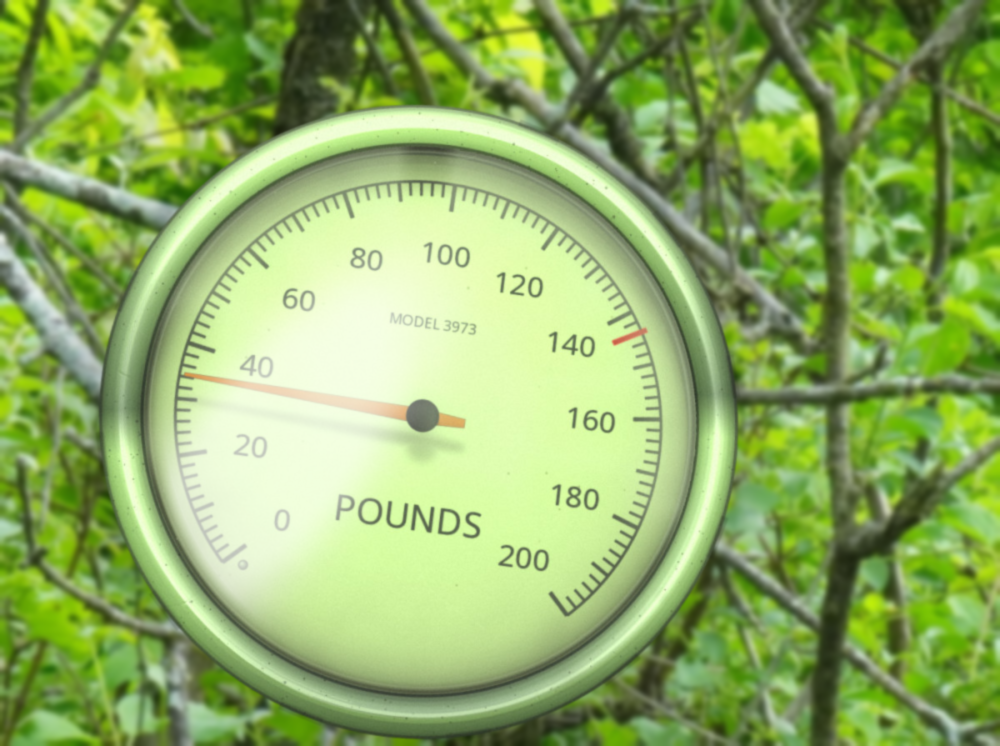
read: value=34 unit=lb
